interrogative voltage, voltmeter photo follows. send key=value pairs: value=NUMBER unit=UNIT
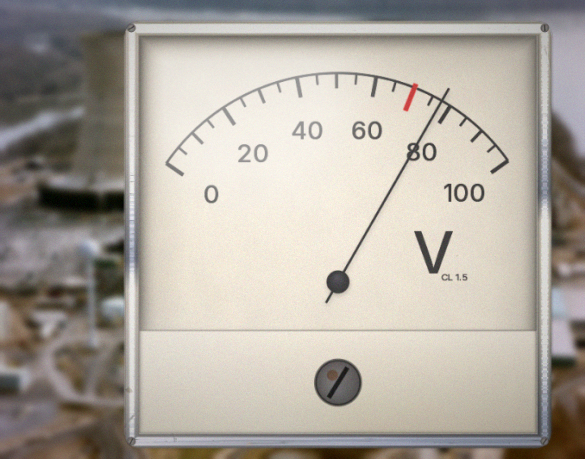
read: value=77.5 unit=V
